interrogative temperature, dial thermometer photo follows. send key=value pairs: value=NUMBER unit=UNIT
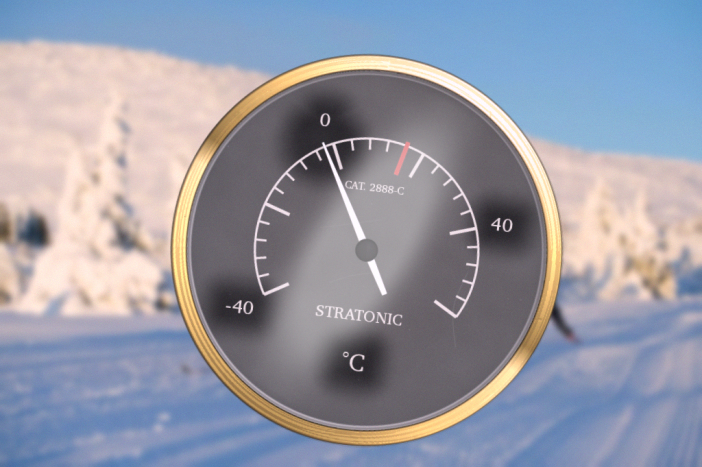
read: value=-2 unit=°C
